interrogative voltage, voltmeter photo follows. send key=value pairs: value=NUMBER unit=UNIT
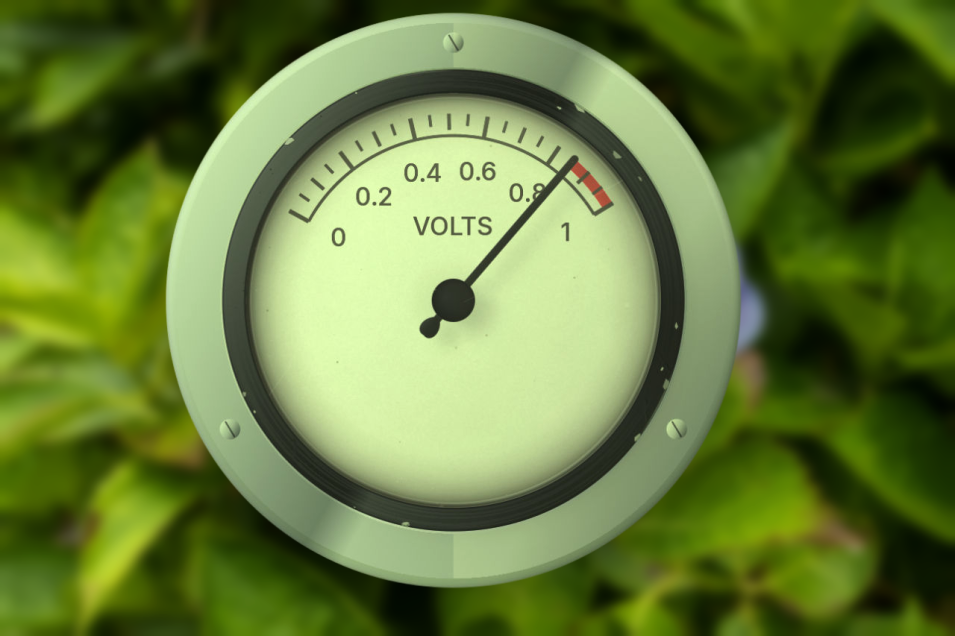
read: value=0.85 unit=V
